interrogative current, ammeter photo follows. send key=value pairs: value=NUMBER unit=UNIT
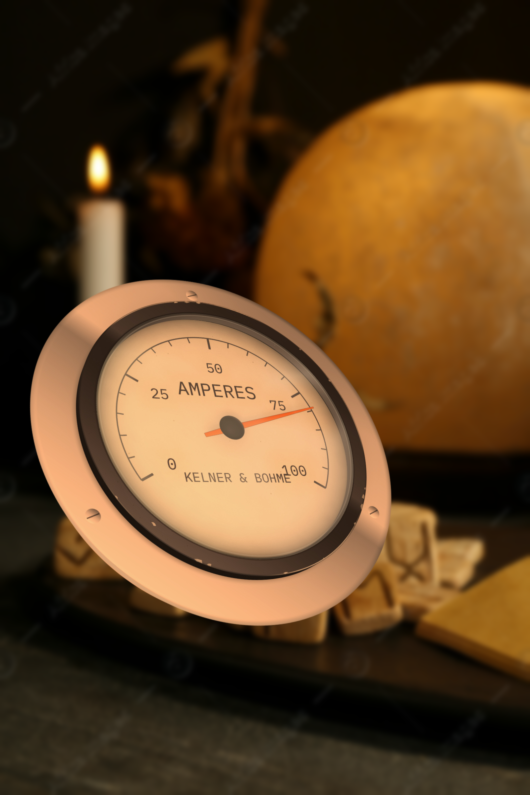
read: value=80 unit=A
